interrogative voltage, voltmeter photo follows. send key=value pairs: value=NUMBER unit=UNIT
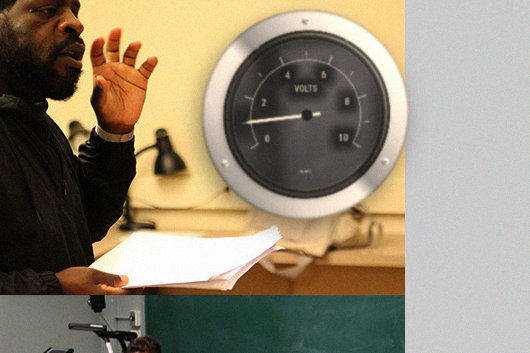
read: value=1 unit=V
